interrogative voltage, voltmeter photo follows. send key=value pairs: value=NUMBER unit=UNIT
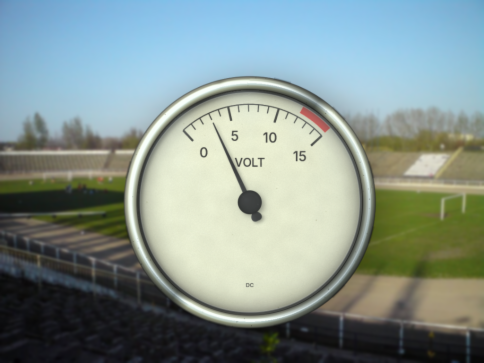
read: value=3 unit=V
